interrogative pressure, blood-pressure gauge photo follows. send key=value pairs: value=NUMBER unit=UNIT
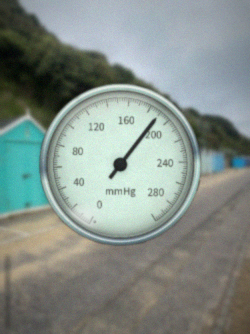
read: value=190 unit=mmHg
